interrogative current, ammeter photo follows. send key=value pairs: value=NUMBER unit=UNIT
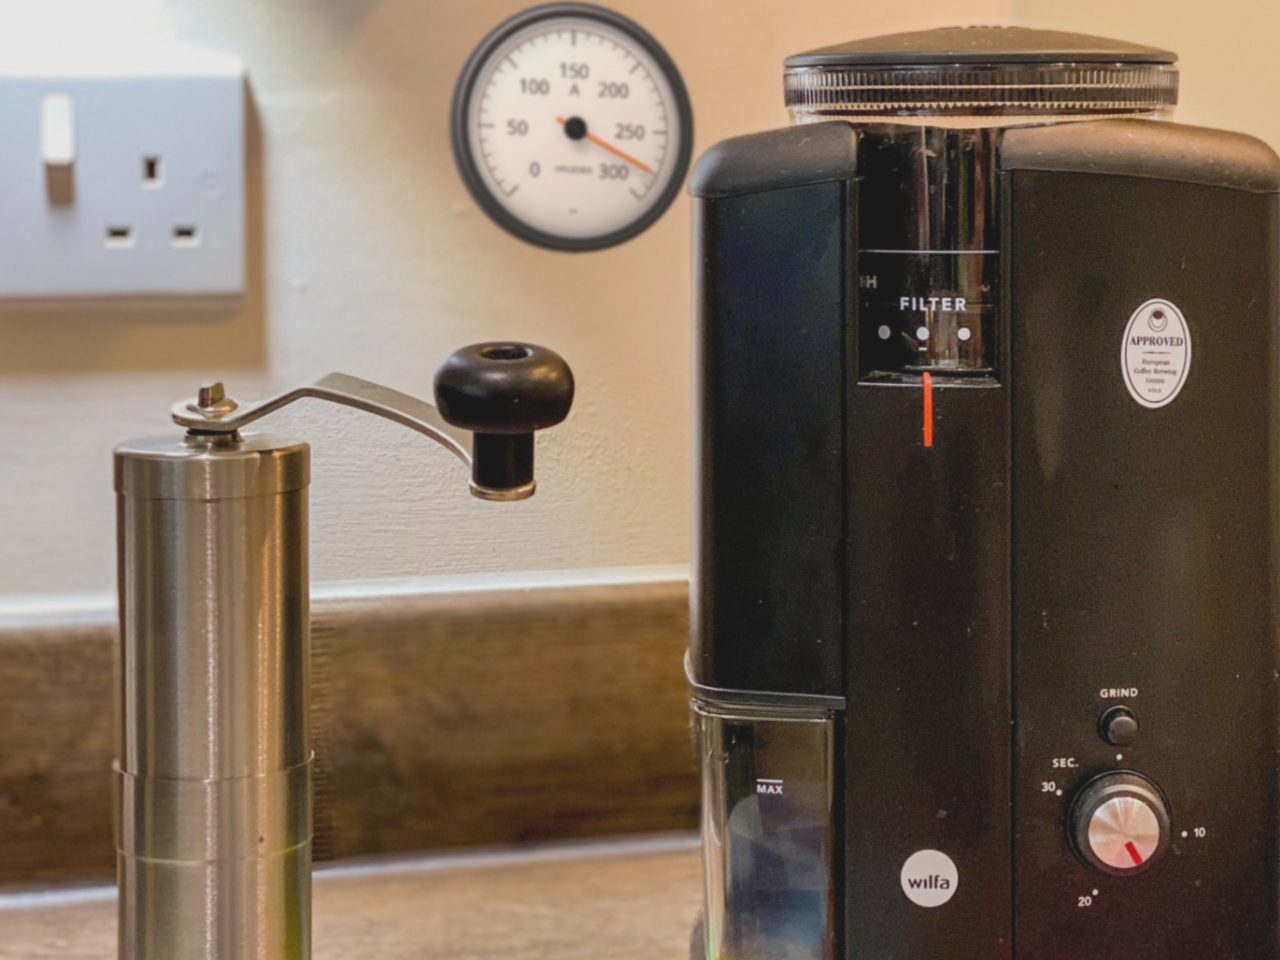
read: value=280 unit=A
